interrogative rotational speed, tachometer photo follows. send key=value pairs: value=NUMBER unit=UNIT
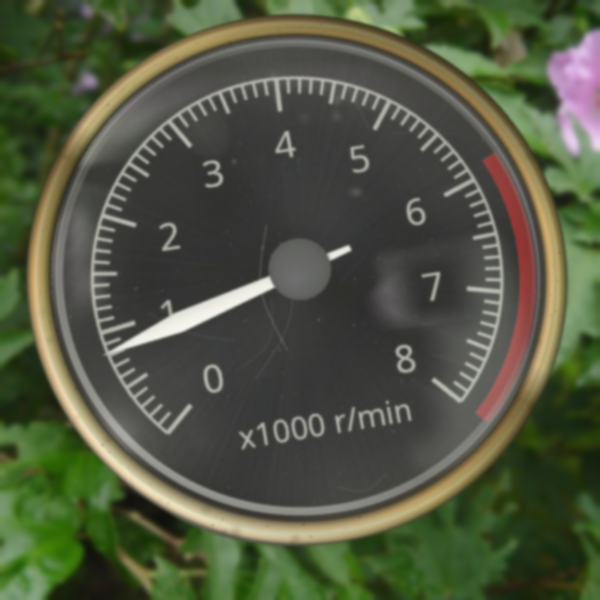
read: value=800 unit=rpm
